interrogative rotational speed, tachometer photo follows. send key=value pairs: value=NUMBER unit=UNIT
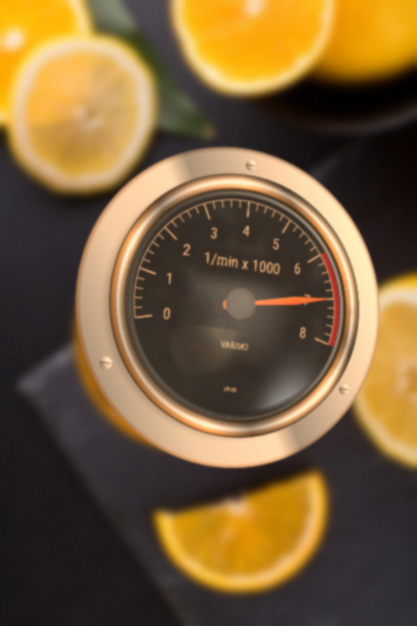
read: value=7000 unit=rpm
